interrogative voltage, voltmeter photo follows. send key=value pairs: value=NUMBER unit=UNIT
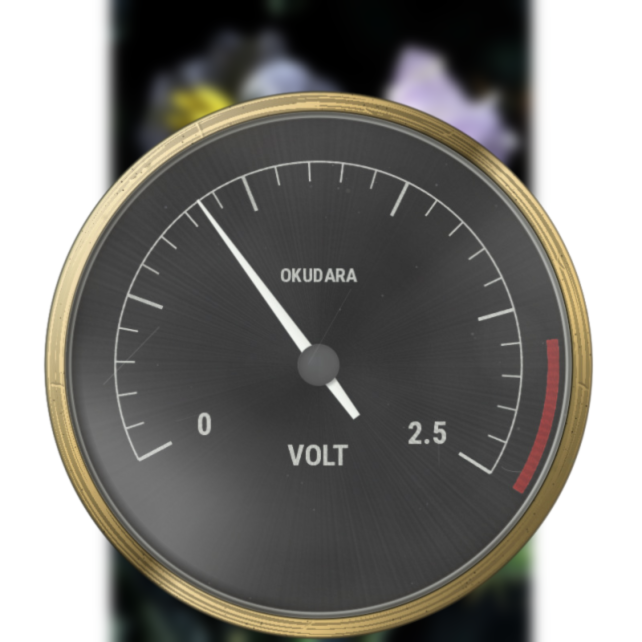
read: value=0.85 unit=V
